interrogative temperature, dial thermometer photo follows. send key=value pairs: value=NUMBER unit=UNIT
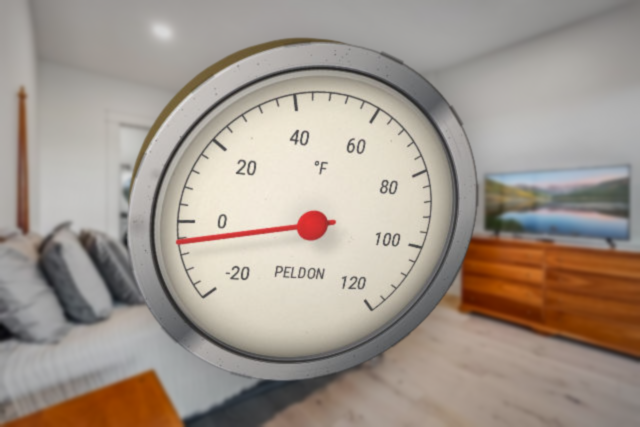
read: value=-4 unit=°F
